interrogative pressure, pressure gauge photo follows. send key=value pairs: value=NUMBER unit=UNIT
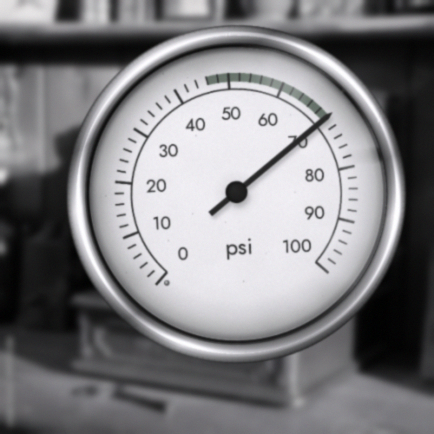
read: value=70 unit=psi
